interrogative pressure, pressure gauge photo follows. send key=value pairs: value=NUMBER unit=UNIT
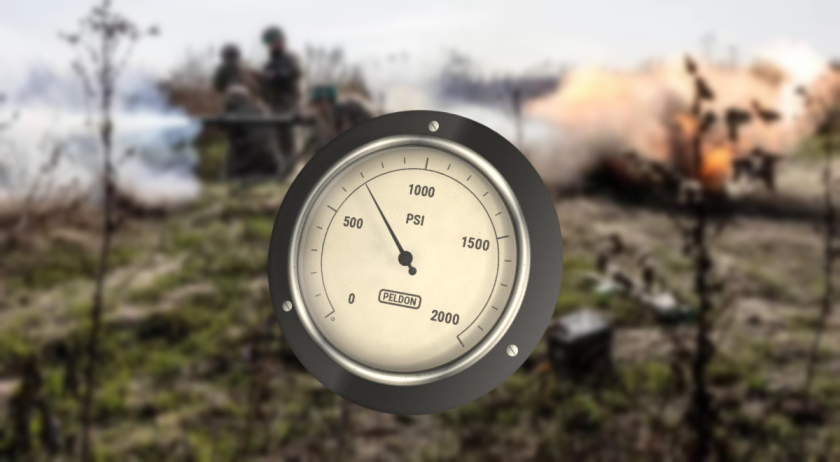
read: value=700 unit=psi
